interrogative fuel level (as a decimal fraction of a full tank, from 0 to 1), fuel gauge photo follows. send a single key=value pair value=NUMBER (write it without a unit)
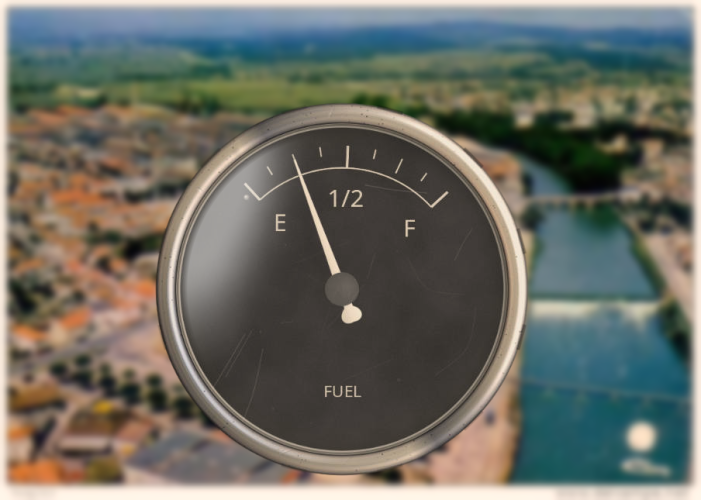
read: value=0.25
